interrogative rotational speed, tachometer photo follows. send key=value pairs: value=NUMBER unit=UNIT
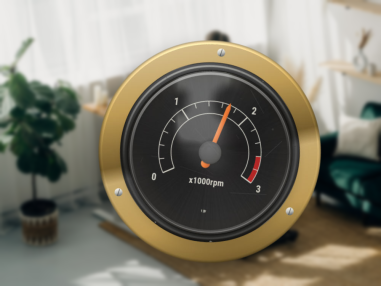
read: value=1700 unit=rpm
